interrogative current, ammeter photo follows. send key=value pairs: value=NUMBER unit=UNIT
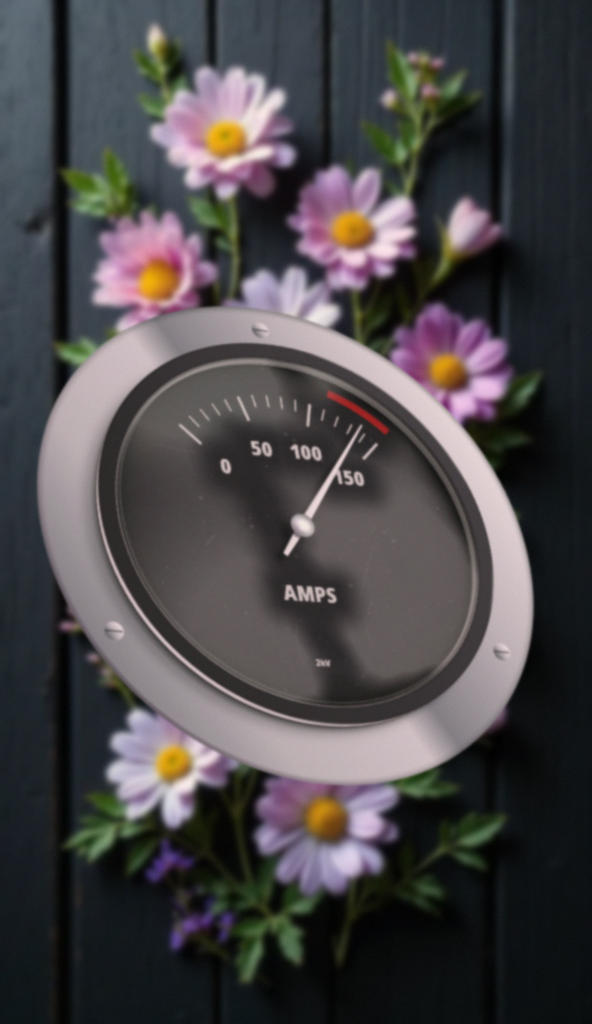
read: value=135 unit=A
